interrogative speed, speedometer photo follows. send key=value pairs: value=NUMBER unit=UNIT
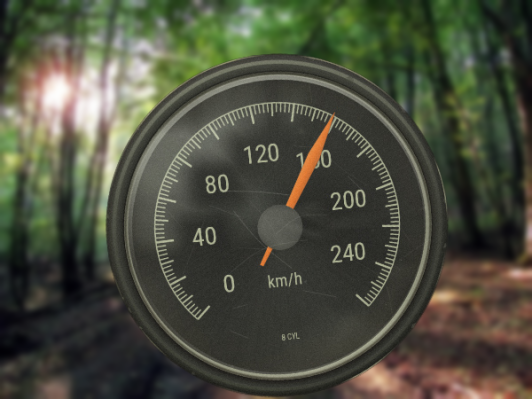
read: value=158 unit=km/h
